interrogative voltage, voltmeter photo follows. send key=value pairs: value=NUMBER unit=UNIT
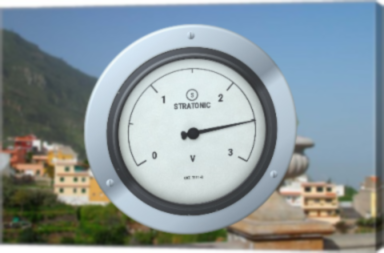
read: value=2.5 unit=V
